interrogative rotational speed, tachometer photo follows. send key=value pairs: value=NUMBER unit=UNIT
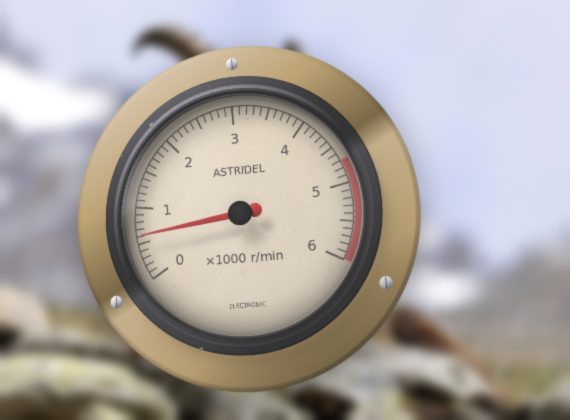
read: value=600 unit=rpm
